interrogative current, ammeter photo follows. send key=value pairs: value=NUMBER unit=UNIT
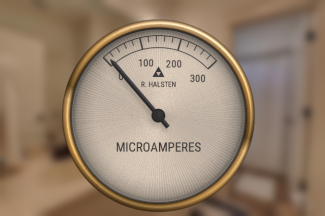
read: value=10 unit=µA
